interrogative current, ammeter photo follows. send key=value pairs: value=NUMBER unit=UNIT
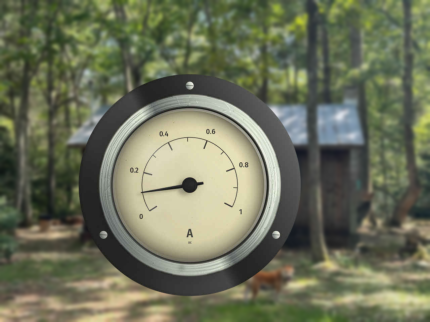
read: value=0.1 unit=A
